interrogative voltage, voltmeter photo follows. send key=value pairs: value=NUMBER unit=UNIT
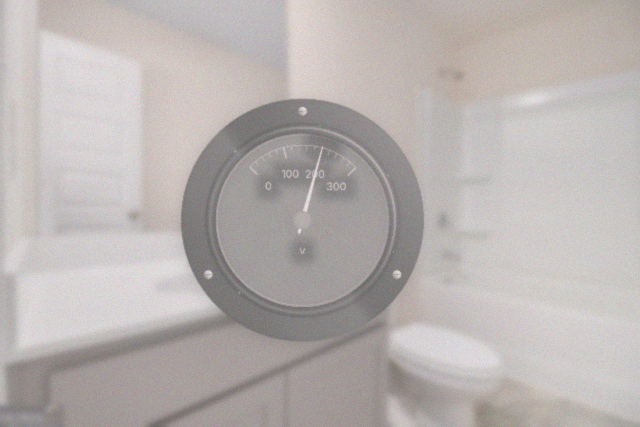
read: value=200 unit=V
